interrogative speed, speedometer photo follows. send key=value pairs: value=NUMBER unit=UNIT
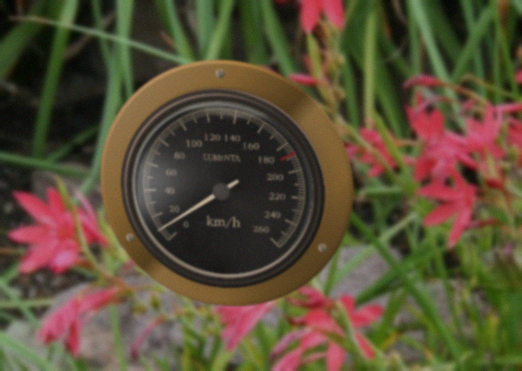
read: value=10 unit=km/h
